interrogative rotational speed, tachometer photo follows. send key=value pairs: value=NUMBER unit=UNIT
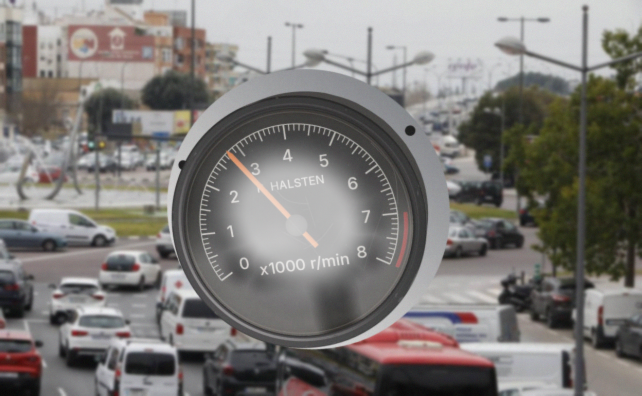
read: value=2800 unit=rpm
